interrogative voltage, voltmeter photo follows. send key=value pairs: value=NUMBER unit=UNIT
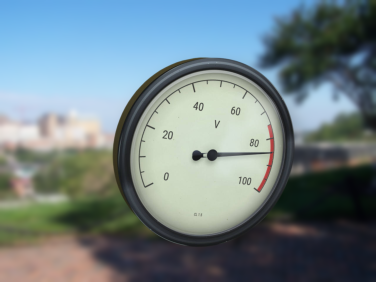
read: value=85 unit=V
